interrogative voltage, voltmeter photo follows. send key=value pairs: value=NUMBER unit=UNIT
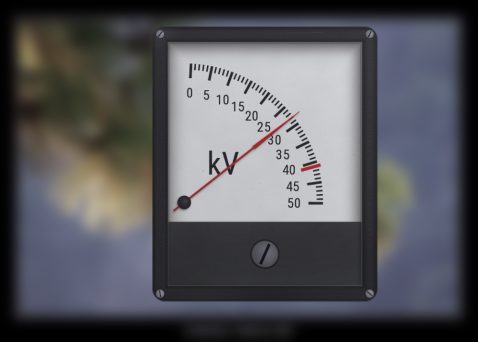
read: value=28 unit=kV
